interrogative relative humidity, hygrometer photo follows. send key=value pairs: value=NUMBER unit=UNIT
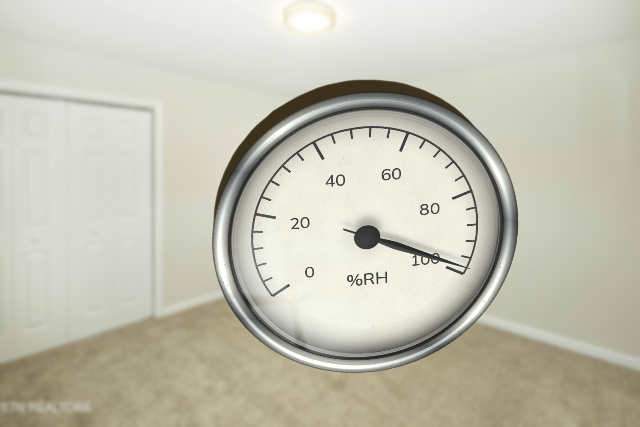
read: value=98 unit=%
